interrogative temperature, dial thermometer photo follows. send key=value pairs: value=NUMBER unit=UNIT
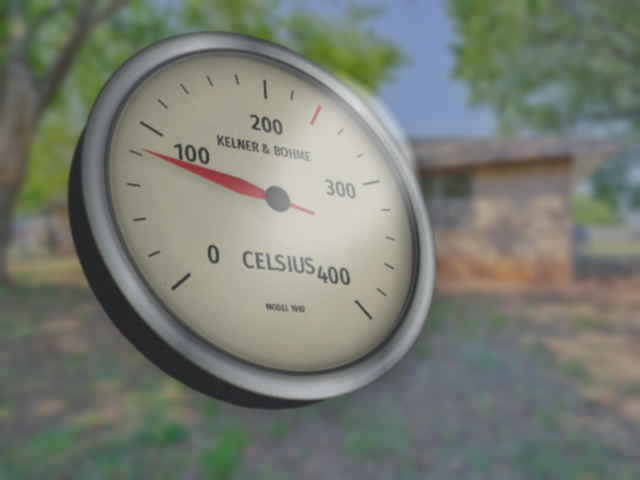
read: value=80 unit=°C
